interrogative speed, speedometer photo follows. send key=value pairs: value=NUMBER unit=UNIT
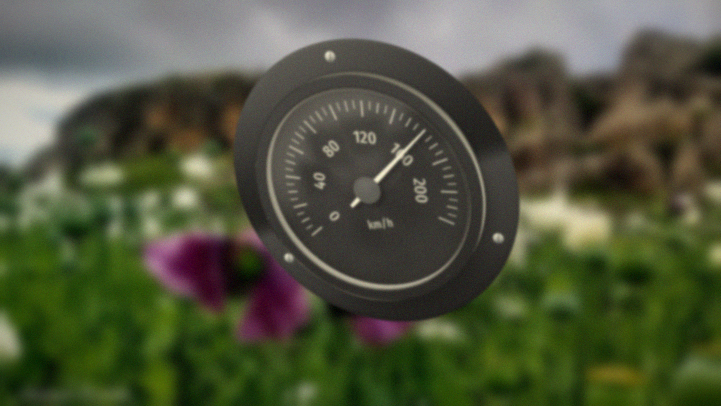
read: value=160 unit=km/h
